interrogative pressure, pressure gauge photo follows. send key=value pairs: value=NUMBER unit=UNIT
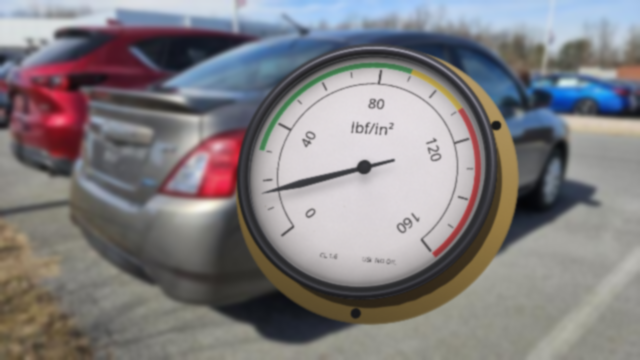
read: value=15 unit=psi
